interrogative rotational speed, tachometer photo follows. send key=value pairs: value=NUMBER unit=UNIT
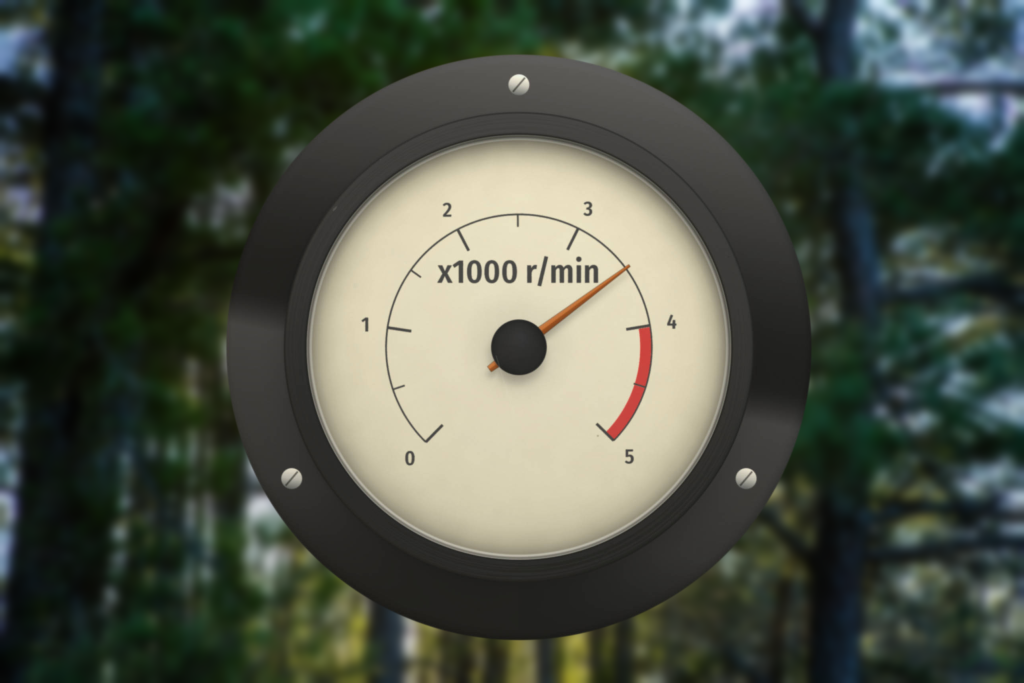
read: value=3500 unit=rpm
